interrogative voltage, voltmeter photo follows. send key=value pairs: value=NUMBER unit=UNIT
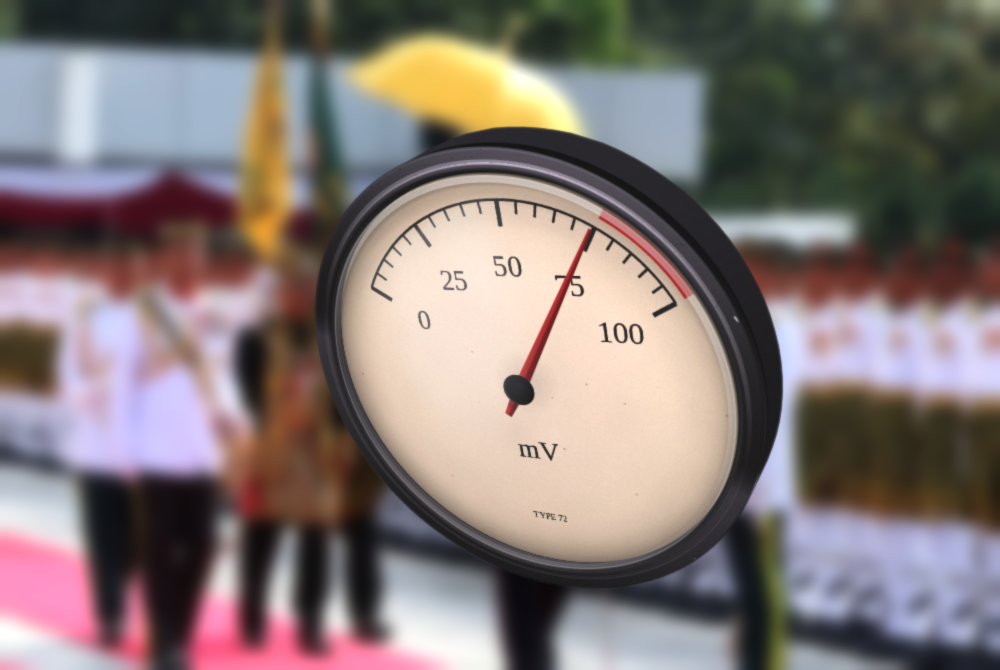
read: value=75 unit=mV
